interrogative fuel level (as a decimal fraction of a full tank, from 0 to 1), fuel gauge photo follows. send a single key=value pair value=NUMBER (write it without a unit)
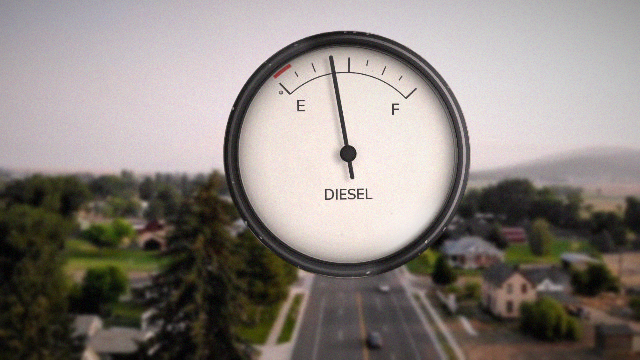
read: value=0.375
